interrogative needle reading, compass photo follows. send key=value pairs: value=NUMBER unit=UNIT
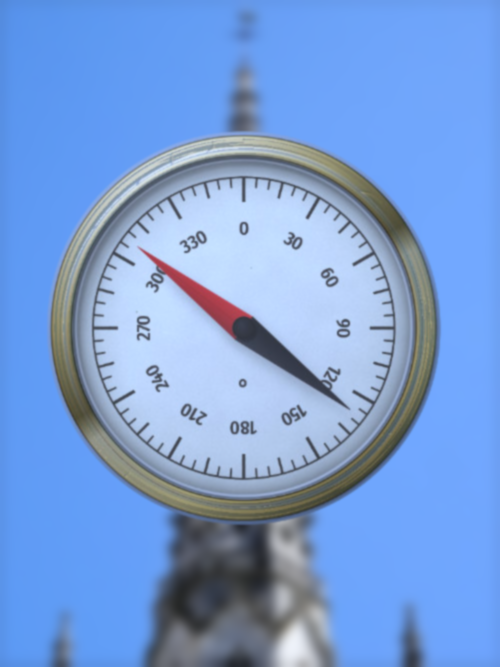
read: value=307.5 unit=°
